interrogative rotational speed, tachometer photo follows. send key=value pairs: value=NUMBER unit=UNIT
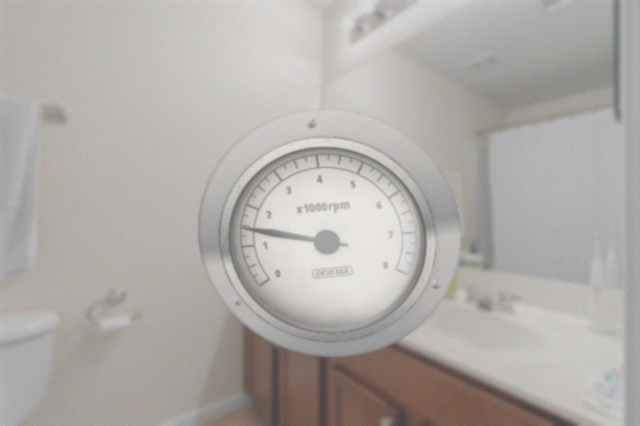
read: value=1500 unit=rpm
